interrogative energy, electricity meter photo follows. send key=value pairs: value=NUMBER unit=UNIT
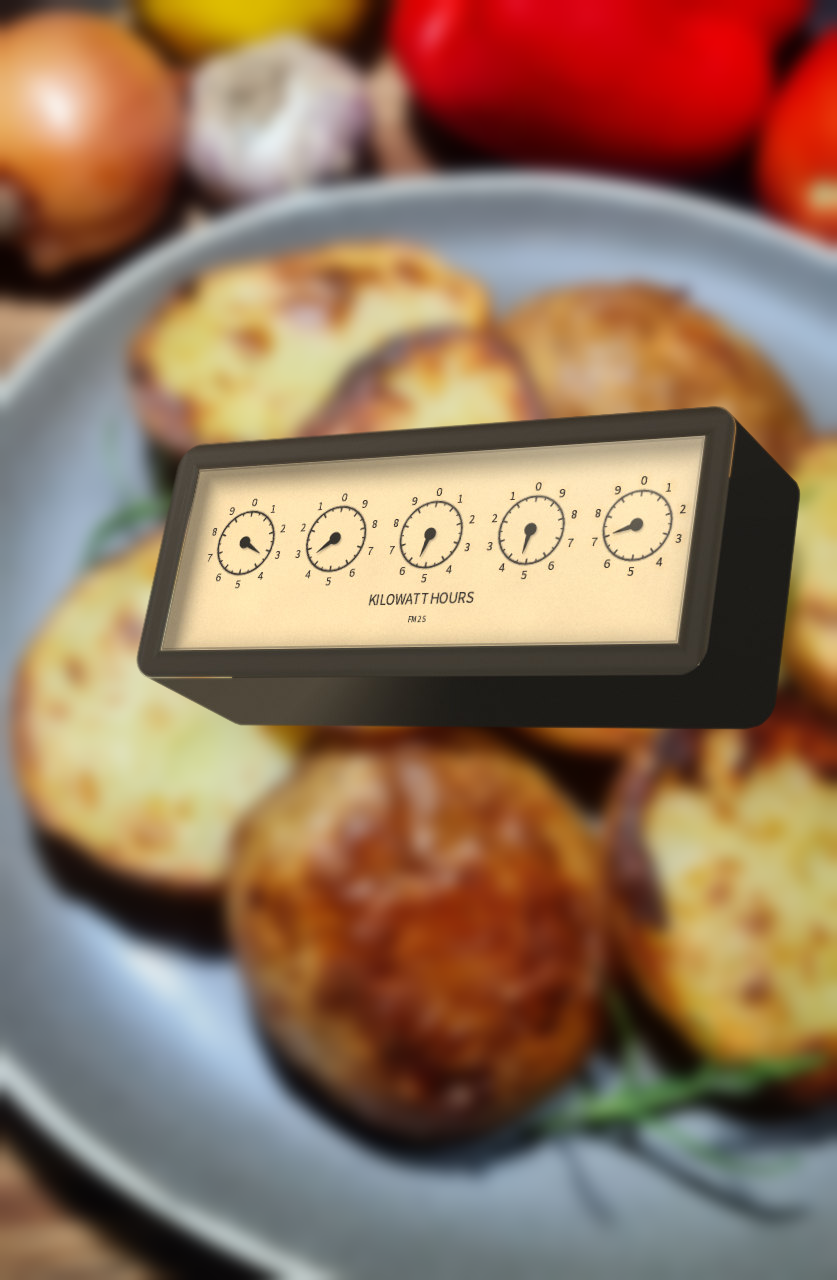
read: value=33547 unit=kWh
